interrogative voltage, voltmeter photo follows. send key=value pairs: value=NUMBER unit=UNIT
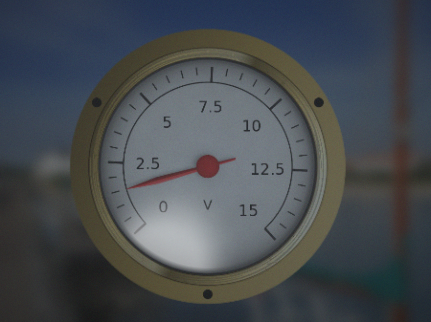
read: value=1.5 unit=V
